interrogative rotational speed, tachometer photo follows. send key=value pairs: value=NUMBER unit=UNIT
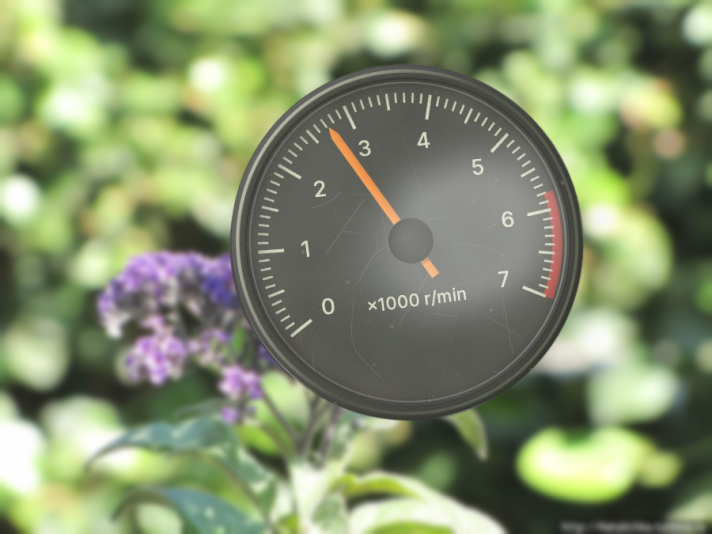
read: value=2700 unit=rpm
